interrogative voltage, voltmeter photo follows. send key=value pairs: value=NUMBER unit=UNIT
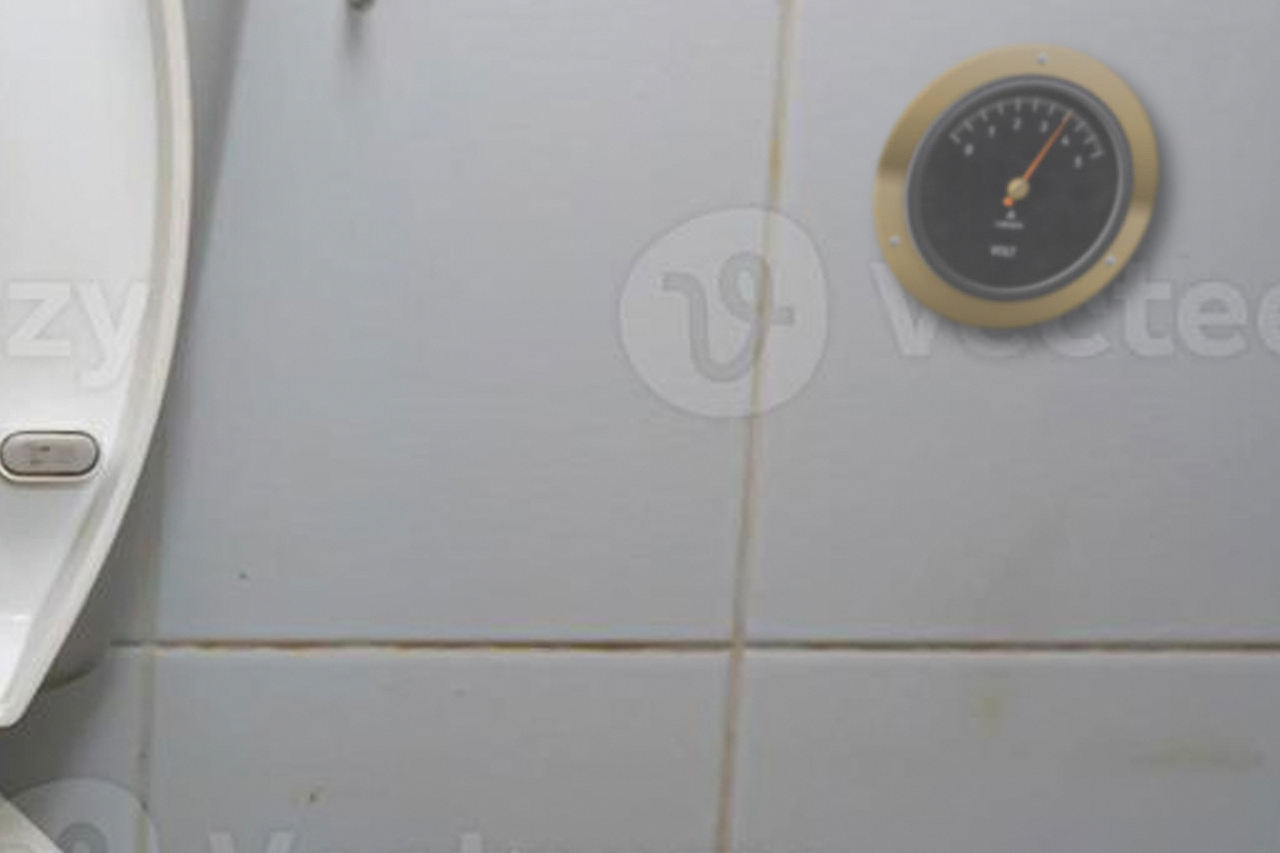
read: value=3.5 unit=V
